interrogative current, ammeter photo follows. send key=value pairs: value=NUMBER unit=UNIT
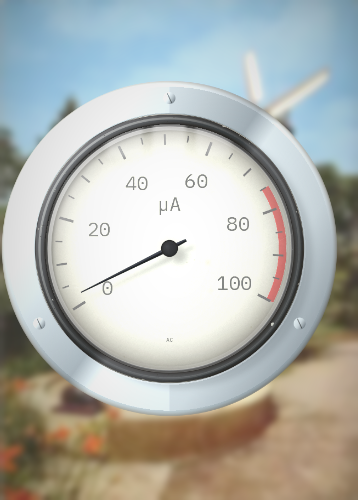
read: value=2.5 unit=µA
